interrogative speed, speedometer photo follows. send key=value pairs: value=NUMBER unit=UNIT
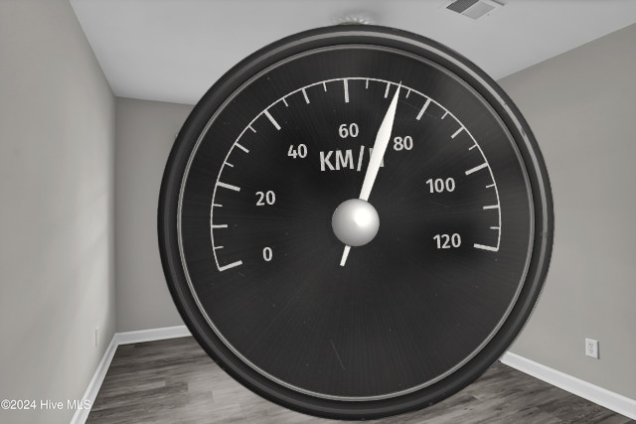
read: value=72.5 unit=km/h
